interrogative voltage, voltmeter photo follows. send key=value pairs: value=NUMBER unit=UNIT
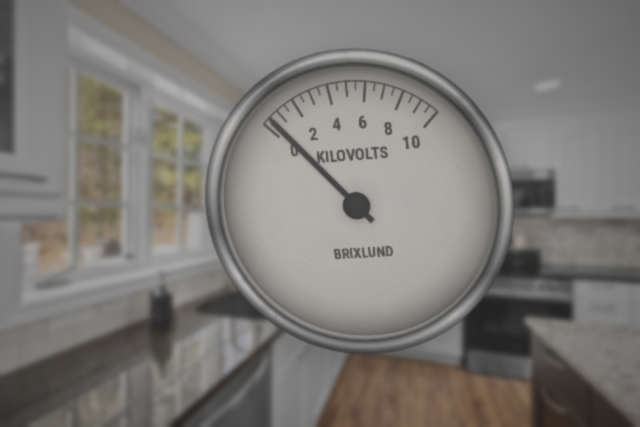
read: value=0.5 unit=kV
